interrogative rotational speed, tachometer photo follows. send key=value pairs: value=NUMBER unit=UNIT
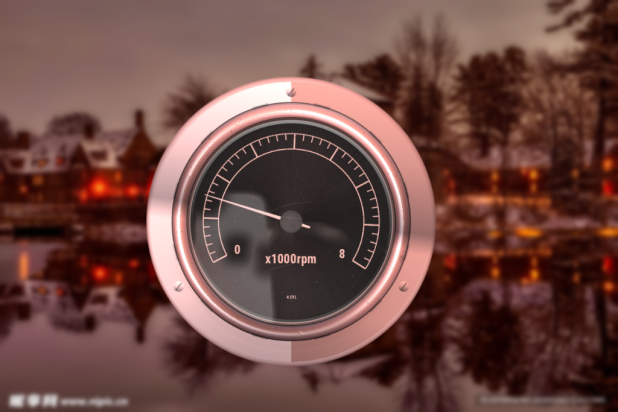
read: value=1500 unit=rpm
